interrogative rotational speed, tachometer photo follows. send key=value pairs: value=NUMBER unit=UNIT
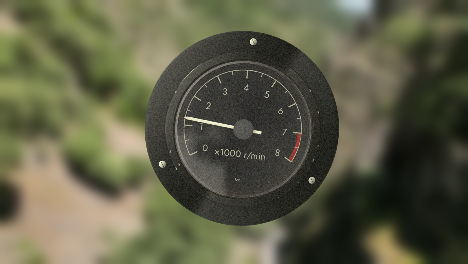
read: value=1250 unit=rpm
